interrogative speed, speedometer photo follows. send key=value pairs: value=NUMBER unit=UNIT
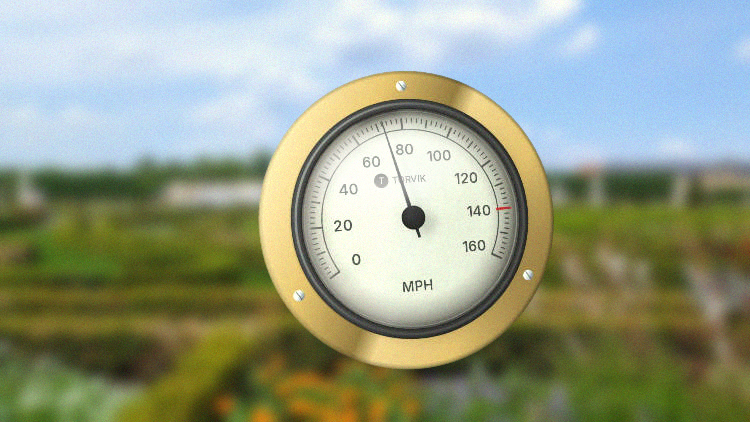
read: value=72 unit=mph
